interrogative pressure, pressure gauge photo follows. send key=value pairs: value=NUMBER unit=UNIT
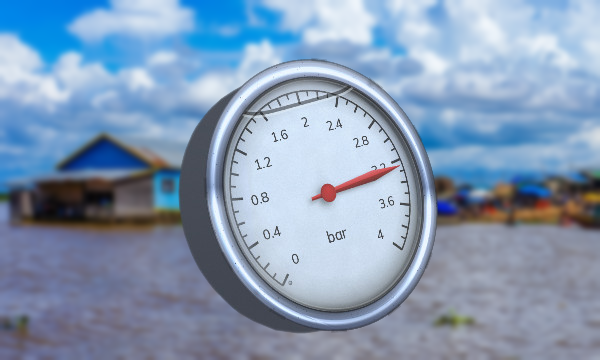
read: value=3.25 unit=bar
